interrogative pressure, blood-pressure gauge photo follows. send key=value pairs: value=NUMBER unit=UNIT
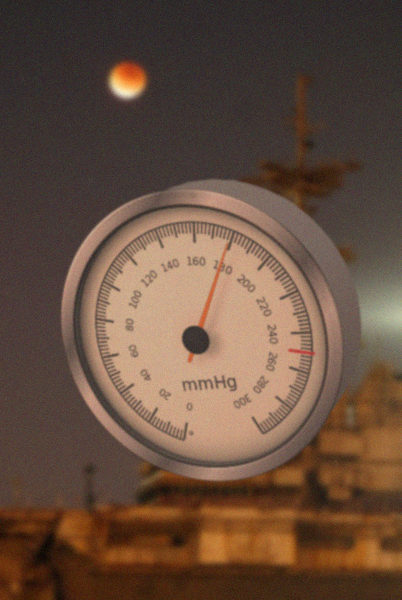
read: value=180 unit=mmHg
